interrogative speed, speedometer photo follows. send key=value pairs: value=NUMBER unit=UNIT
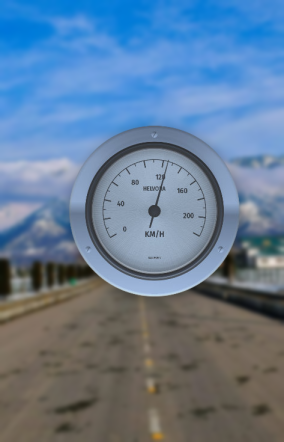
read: value=125 unit=km/h
